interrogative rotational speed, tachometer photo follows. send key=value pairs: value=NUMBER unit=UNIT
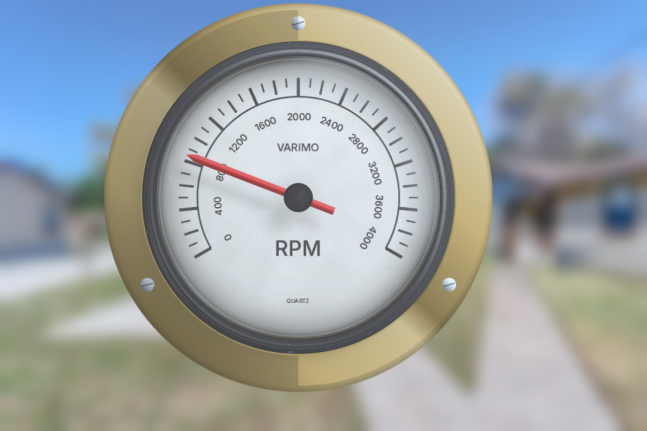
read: value=850 unit=rpm
